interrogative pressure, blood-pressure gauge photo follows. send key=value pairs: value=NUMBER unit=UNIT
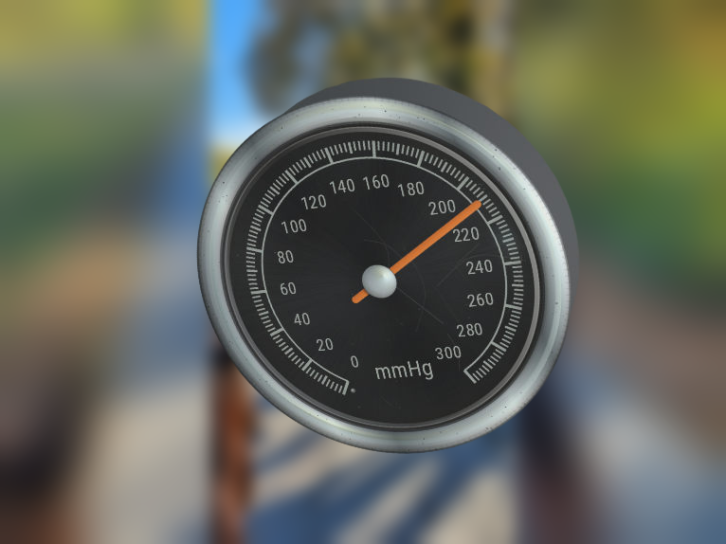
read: value=210 unit=mmHg
